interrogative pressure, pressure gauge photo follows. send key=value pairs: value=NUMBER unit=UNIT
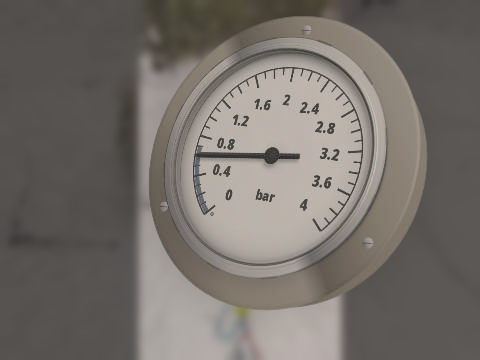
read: value=0.6 unit=bar
